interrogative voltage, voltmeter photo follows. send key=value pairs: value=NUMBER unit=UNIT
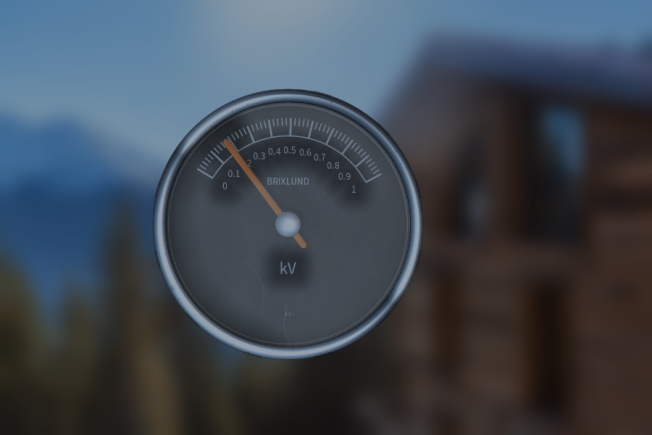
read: value=0.18 unit=kV
